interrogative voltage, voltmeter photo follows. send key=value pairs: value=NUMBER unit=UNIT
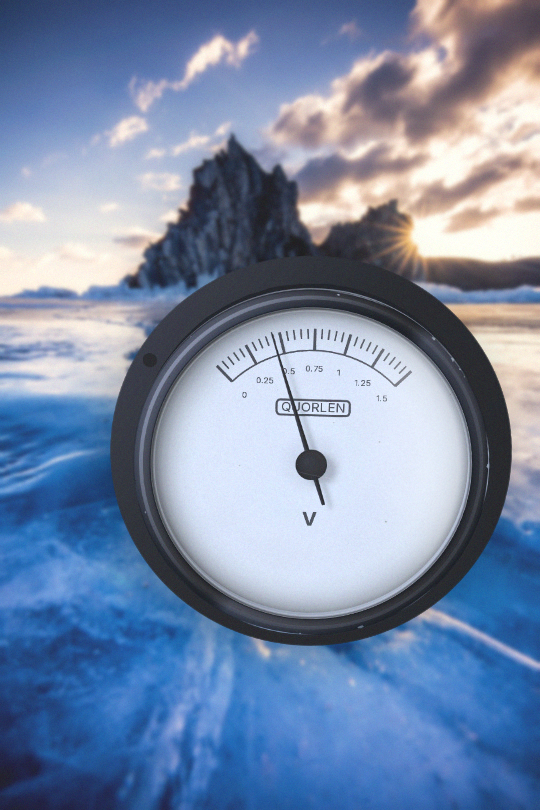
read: value=0.45 unit=V
